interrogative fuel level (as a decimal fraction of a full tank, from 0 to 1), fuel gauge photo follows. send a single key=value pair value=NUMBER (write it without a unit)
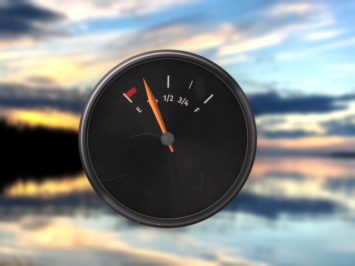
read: value=0.25
